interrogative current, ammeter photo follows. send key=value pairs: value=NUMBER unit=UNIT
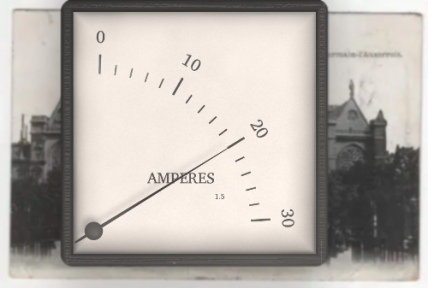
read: value=20 unit=A
